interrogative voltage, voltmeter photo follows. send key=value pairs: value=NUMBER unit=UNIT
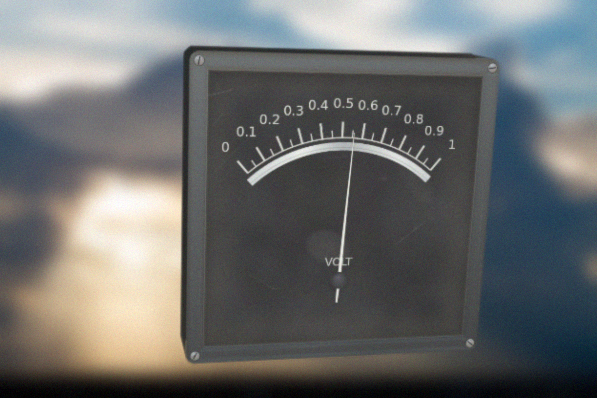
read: value=0.55 unit=V
